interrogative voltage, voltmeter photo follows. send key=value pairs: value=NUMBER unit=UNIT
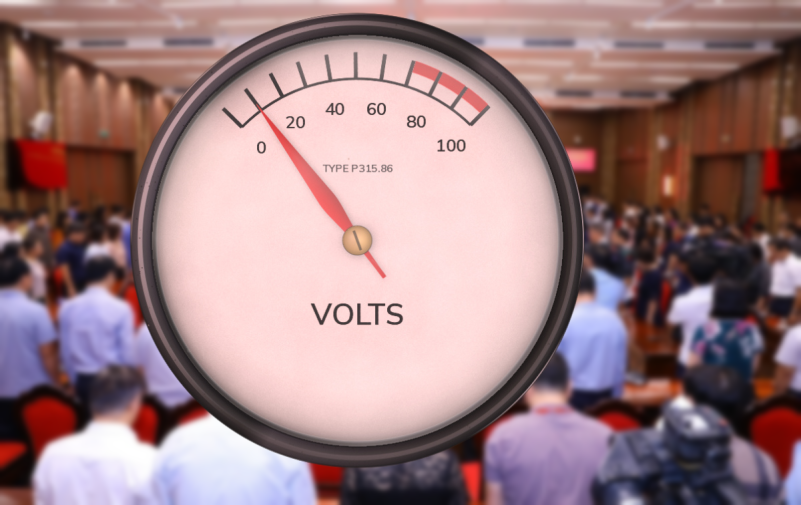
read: value=10 unit=V
